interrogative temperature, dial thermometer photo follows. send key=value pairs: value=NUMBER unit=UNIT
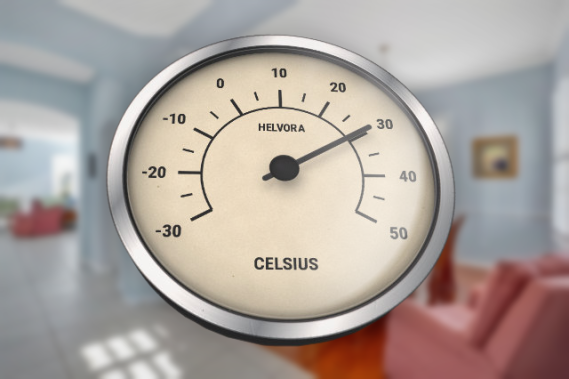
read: value=30 unit=°C
